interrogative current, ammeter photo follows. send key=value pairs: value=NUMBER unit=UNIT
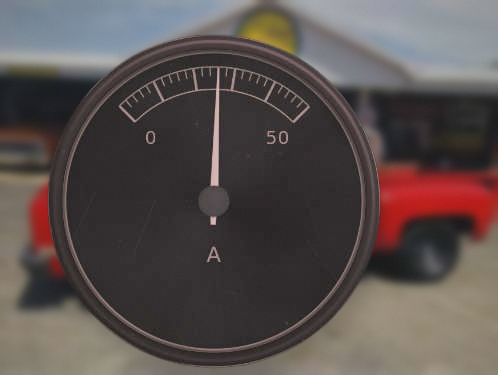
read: value=26 unit=A
